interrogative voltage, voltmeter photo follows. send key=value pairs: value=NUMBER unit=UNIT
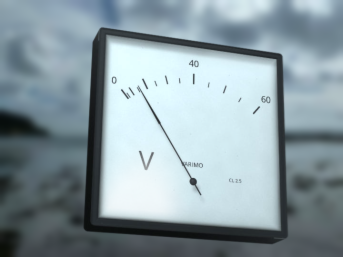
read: value=15 unit=V
